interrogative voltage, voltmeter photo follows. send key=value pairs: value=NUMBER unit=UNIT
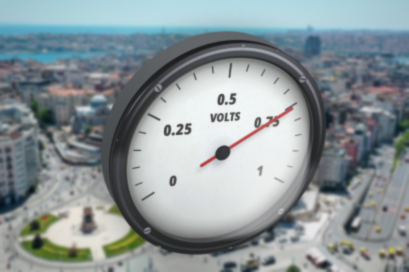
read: value=0.75 unit=V
